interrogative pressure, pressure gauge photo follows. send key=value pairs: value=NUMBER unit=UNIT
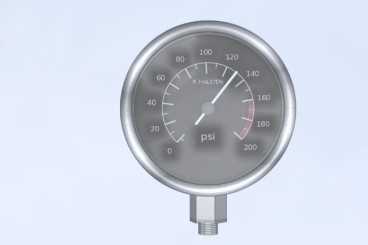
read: value=130 unit=psi
